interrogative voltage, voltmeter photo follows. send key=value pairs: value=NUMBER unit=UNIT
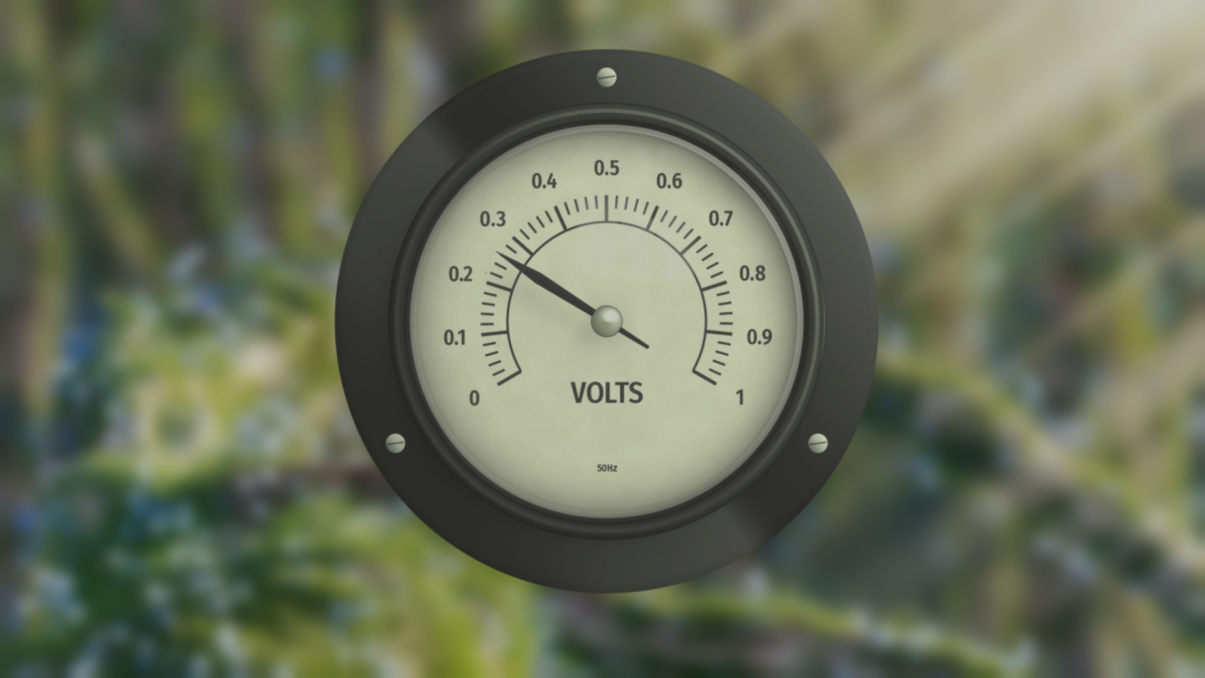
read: value=0.26 unit=V
